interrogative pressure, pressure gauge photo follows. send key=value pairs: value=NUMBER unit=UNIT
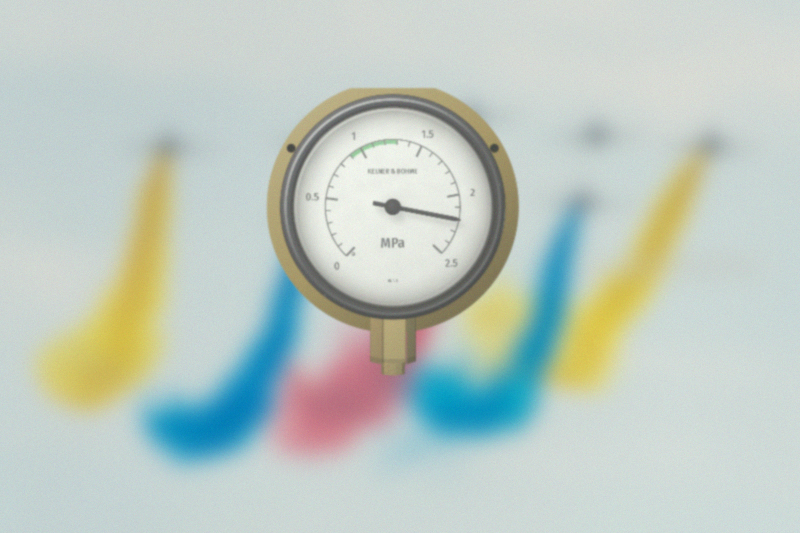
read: value=2.2 unit=MPa
